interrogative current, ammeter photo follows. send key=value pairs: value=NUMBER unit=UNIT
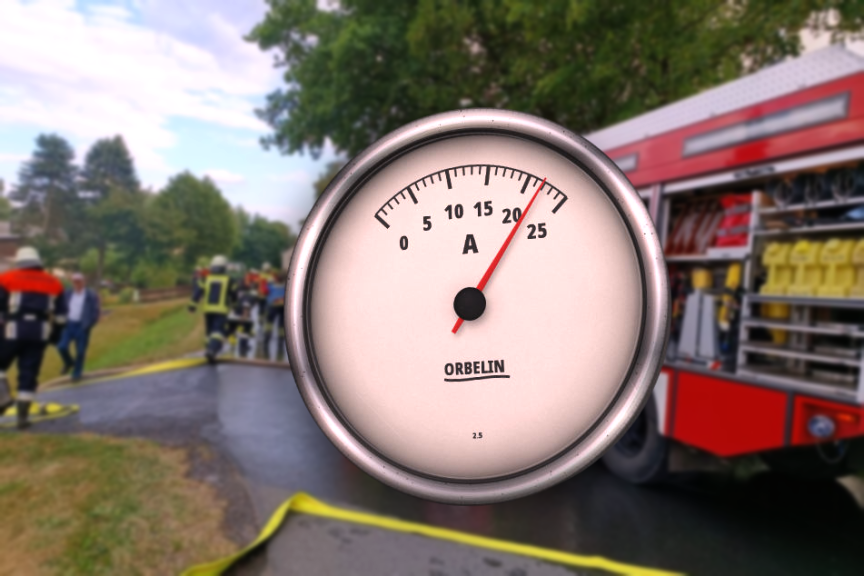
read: value=22 unit=A
